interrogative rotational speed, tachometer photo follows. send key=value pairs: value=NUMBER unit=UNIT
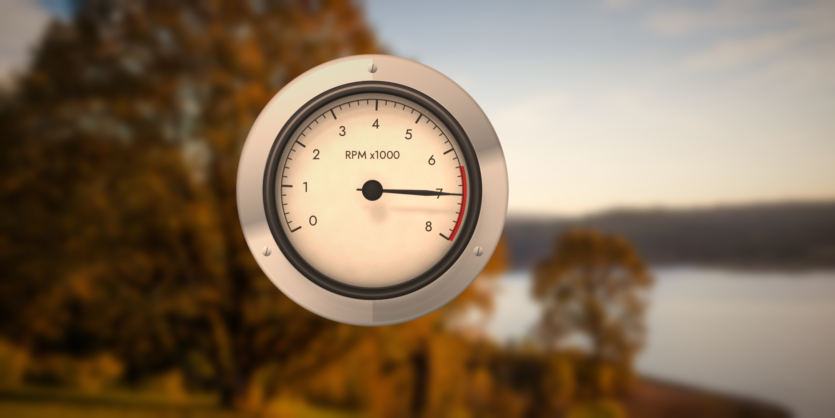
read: value=7000 unit=rpm
